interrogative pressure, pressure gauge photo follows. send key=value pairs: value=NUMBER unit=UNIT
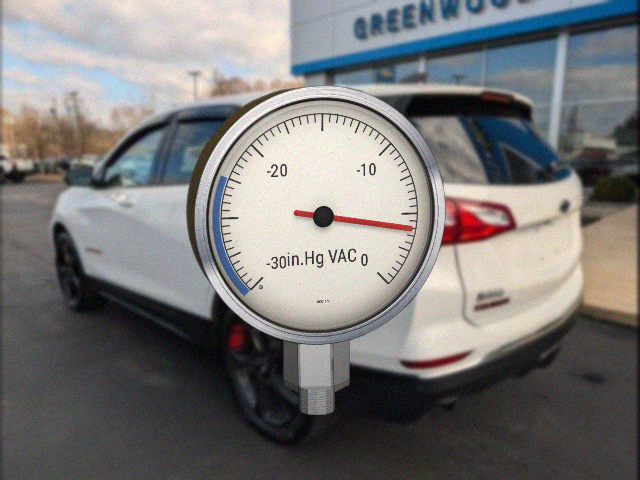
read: value=-4 unit=inHg
